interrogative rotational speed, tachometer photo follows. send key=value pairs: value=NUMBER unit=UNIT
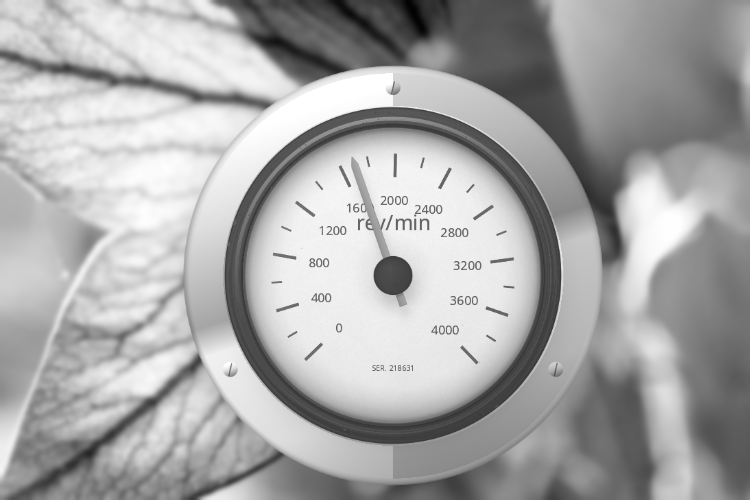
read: value=1700 unit=rpm
